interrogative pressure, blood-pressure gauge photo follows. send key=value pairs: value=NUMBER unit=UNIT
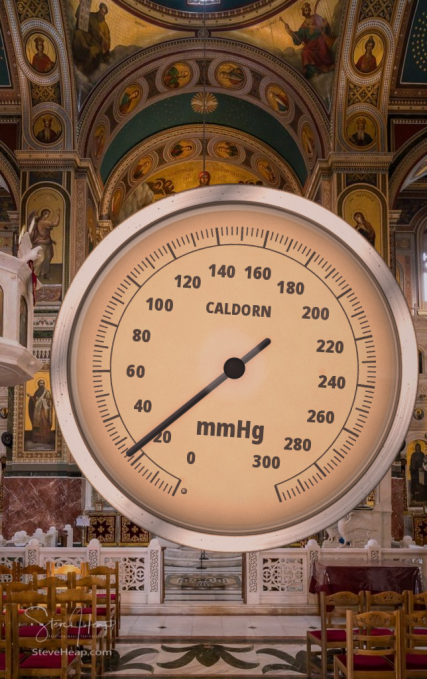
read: value=24 unit=mmHg
